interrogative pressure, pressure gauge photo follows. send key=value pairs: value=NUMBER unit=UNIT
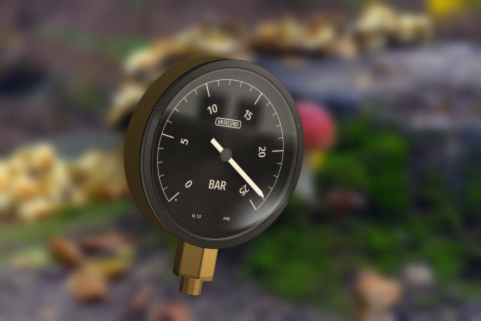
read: value=24 unit=bar
